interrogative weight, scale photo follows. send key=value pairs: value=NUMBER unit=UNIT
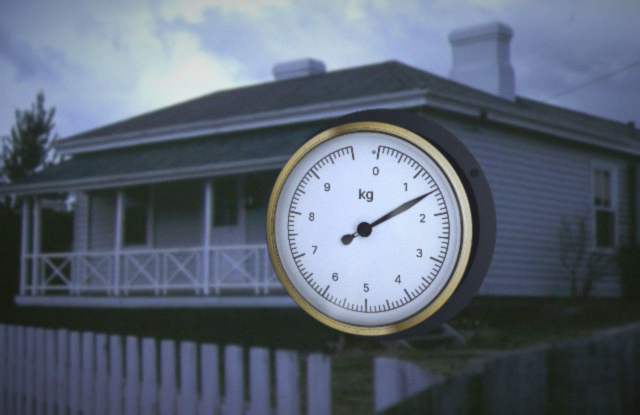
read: value=1.5 unit=kg
